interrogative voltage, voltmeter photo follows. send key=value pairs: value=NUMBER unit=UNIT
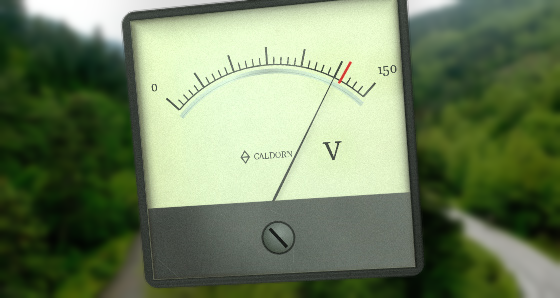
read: value=125 unit=V
